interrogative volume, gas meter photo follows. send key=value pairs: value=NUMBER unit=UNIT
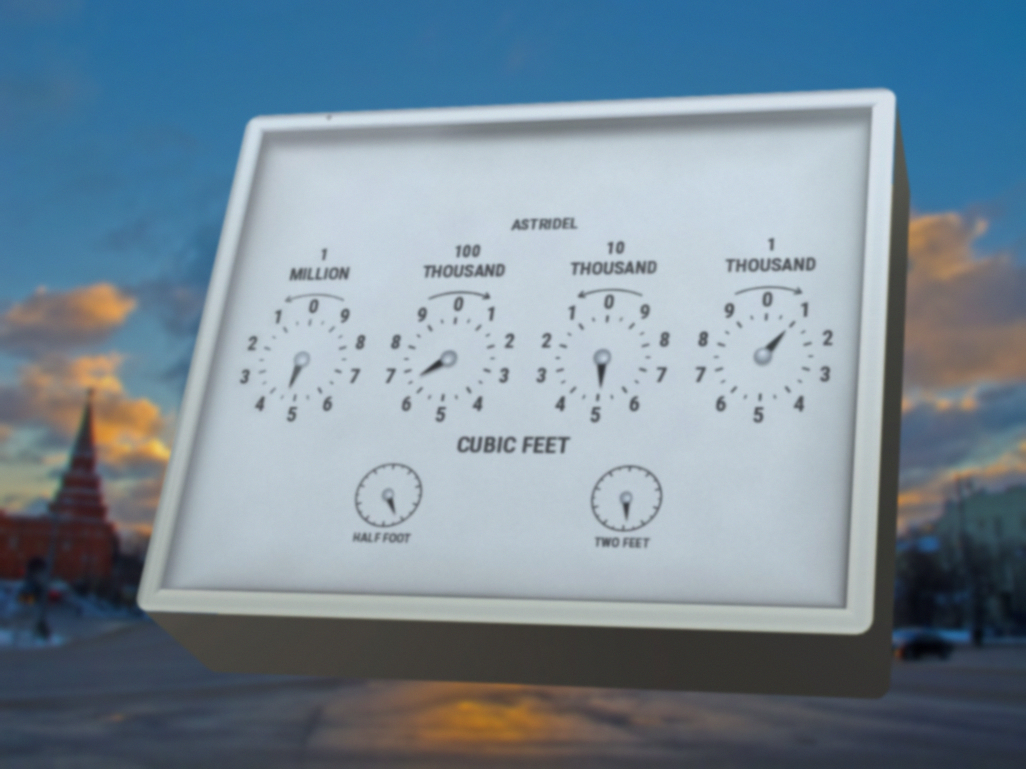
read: value=465100 unit=ft³
